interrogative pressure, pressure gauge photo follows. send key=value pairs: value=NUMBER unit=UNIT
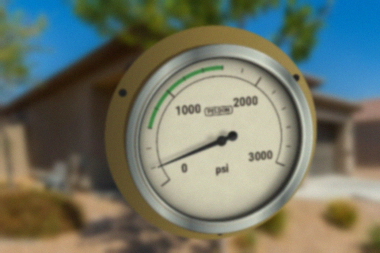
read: value=200 unit=psi
